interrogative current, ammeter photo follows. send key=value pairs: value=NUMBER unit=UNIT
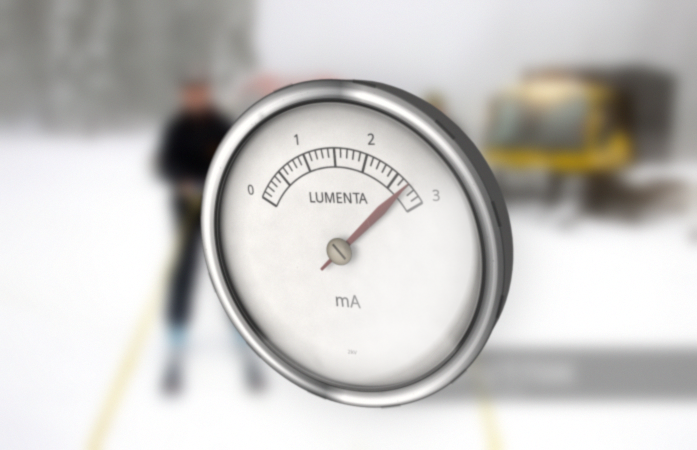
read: value=2.7 unit=mA
